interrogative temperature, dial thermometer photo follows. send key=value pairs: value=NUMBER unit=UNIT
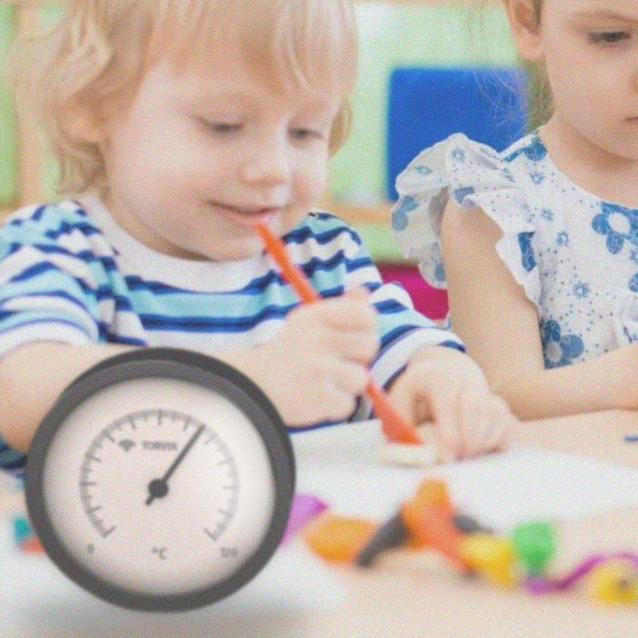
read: value=75 unit=°C
